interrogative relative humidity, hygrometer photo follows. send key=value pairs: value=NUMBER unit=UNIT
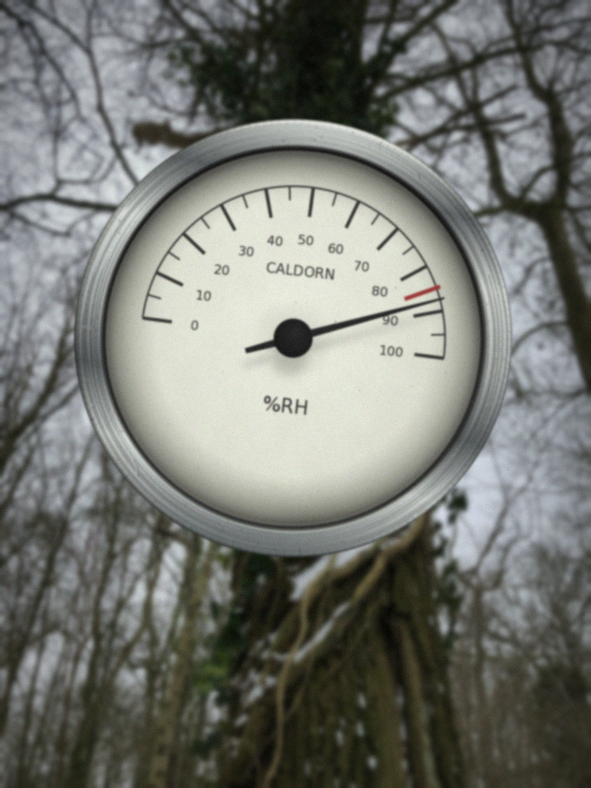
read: value=87.5 unit=%
